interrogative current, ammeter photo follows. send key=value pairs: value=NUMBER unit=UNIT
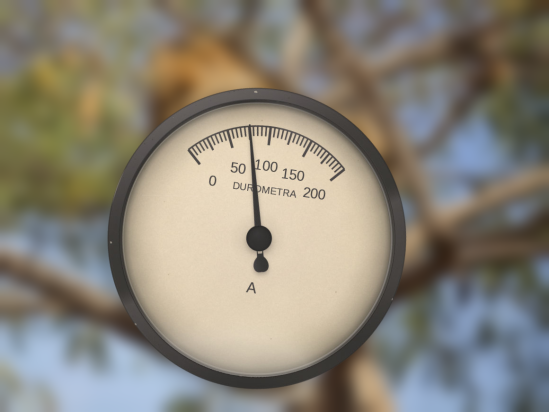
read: value=75 unit=A
